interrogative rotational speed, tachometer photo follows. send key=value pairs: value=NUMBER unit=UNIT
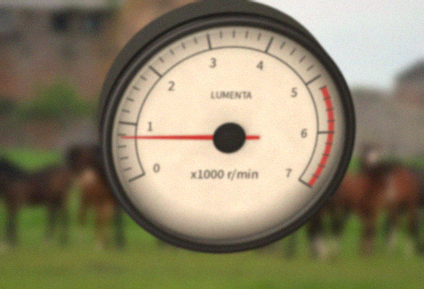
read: value=800 unit=rpm
